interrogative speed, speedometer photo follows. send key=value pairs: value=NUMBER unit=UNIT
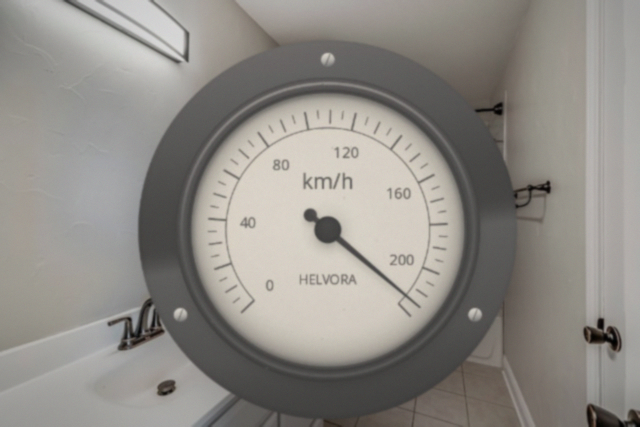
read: value=215 unit=km/h
